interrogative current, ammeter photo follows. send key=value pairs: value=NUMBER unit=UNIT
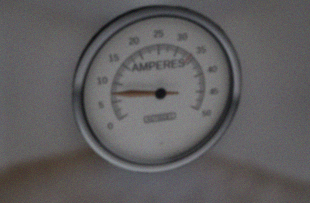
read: value=7.5 unit=A
